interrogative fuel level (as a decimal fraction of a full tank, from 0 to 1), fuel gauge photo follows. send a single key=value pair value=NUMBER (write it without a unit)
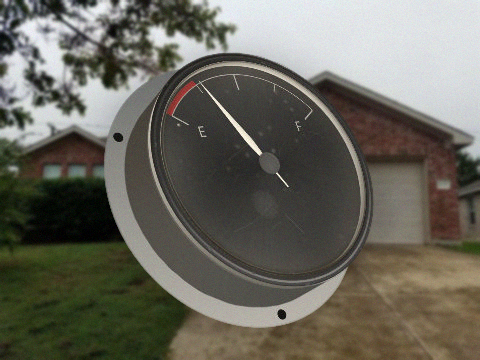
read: value=0.25
